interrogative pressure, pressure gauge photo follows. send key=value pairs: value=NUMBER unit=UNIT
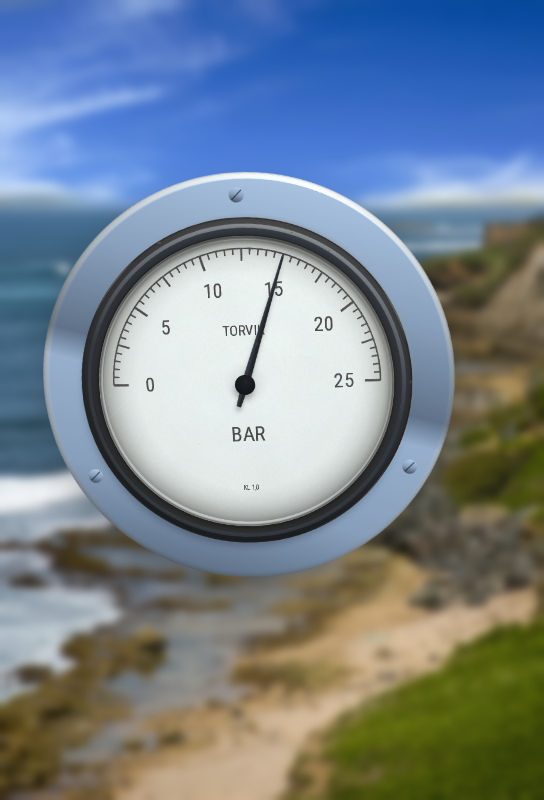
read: value=15 unit=bar
